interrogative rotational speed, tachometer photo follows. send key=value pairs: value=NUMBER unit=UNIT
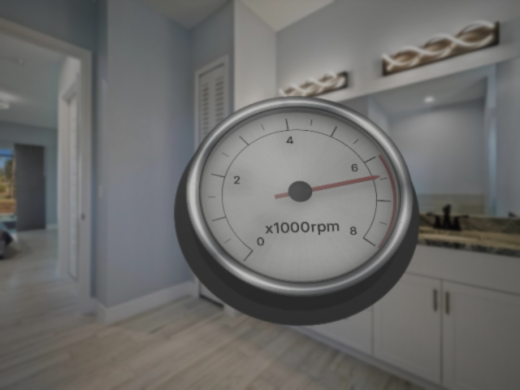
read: value=6500 unit=rpm
